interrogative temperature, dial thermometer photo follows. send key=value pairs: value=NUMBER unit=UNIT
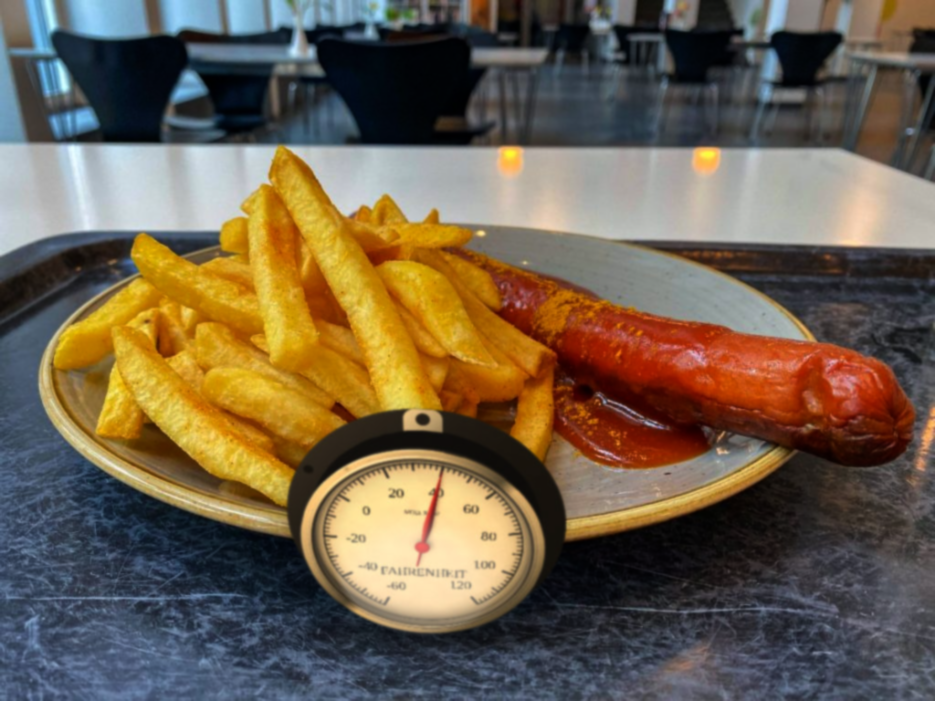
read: value=40 unit=°F
